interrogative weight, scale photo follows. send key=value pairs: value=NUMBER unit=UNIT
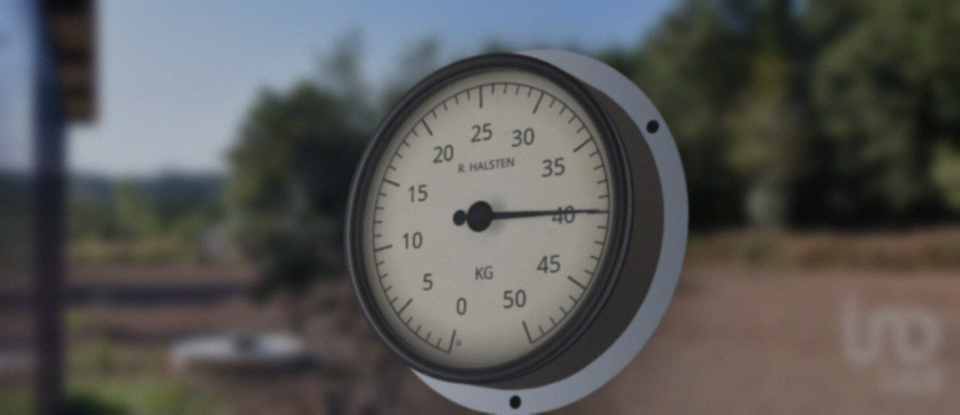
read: value=40 unit=kg
